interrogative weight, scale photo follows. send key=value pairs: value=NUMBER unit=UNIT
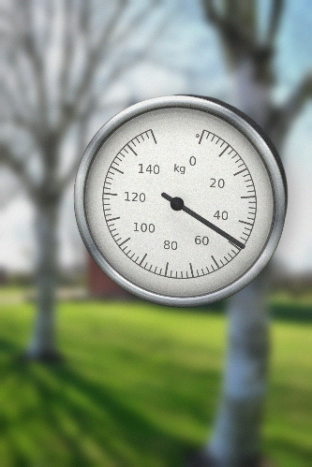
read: value=48 unit=kg
